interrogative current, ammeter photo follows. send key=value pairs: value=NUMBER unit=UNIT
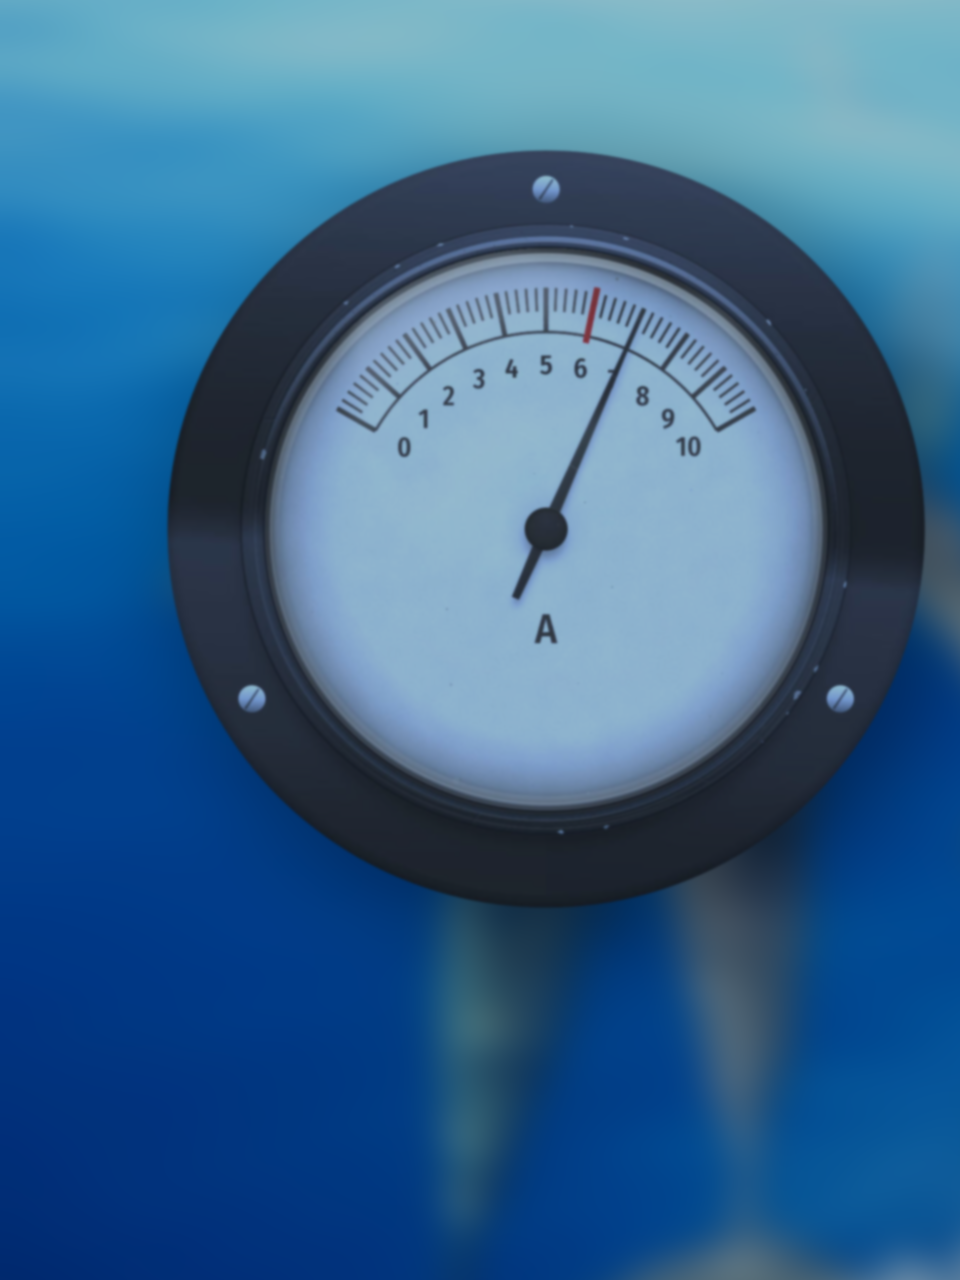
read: value=7 unit=A
